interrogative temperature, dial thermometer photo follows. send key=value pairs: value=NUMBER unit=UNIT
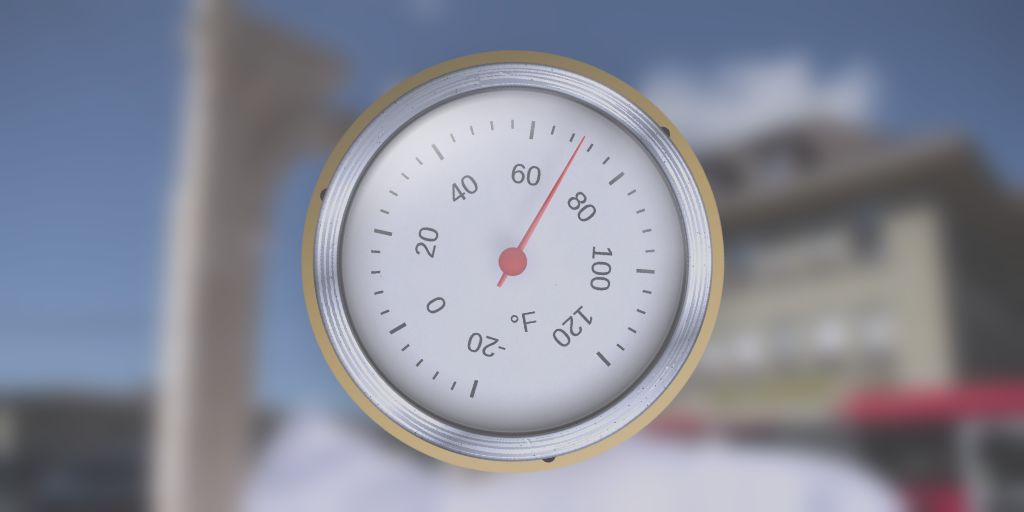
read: value=70 unit=°F
